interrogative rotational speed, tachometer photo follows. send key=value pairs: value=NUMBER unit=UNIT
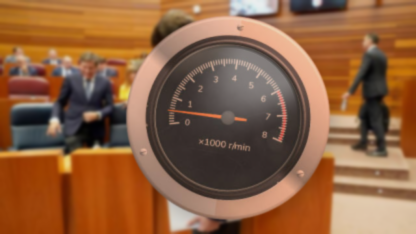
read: value=500 unit=rpm
